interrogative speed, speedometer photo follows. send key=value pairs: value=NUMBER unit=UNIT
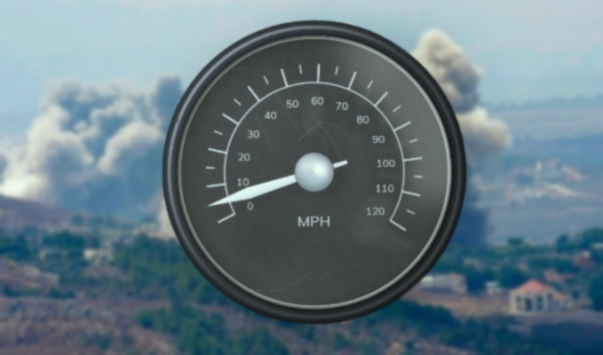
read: value=5 unit=mph
